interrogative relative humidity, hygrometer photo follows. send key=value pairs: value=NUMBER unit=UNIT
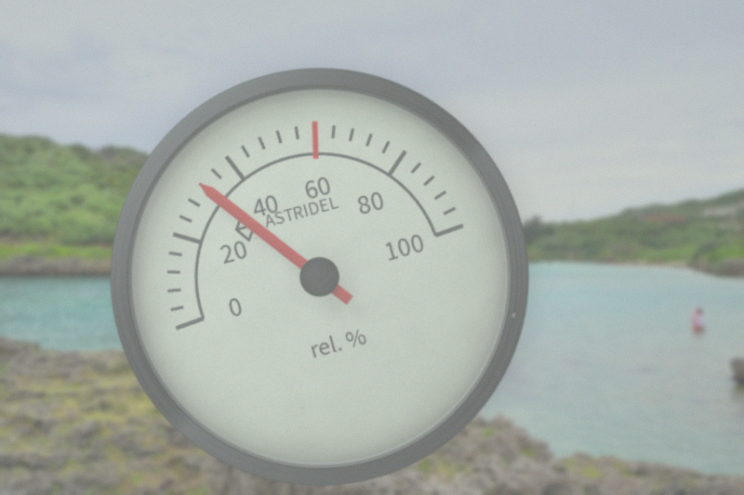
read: value=32 unit=%
